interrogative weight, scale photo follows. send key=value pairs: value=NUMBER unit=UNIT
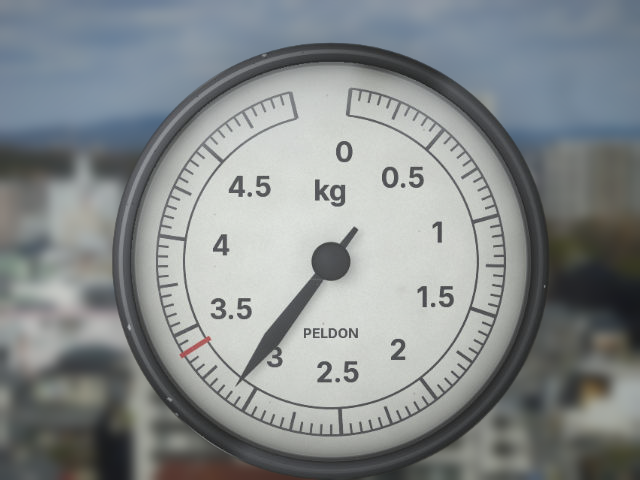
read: value=3.1 unit=kg
